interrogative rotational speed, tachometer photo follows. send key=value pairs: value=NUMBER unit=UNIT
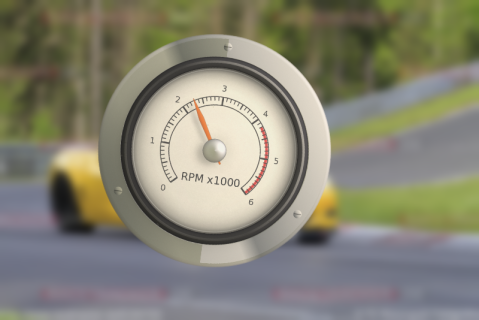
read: value=2300 unit=rpm
